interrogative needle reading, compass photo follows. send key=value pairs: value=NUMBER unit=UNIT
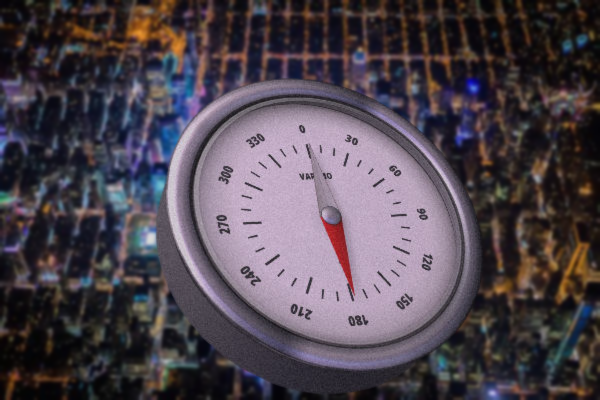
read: value=180 unit=°
